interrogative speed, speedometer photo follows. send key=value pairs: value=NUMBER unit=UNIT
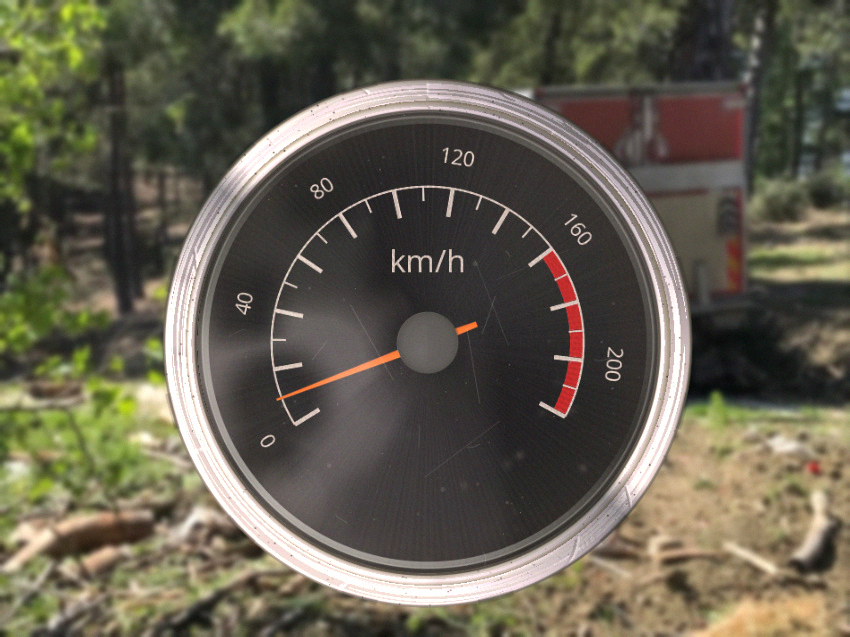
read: value=10 unit=km/h
